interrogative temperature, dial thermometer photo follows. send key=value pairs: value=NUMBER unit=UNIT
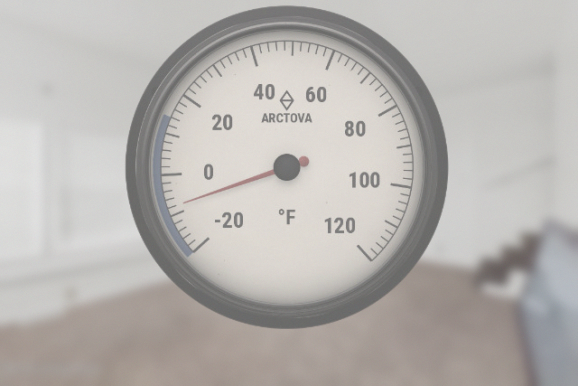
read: value=-8 unit=°F
